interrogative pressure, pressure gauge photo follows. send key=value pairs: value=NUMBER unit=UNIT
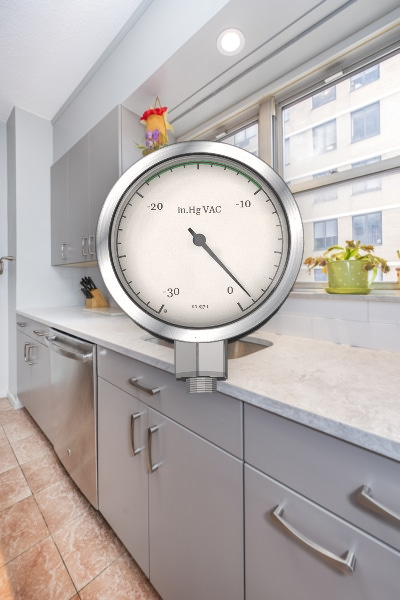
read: value=-1 unit=inHg
